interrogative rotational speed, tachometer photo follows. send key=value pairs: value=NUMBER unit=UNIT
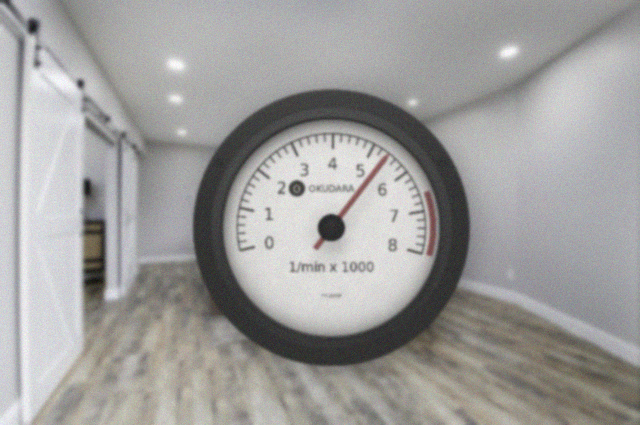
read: value=5400 unit=rpm
